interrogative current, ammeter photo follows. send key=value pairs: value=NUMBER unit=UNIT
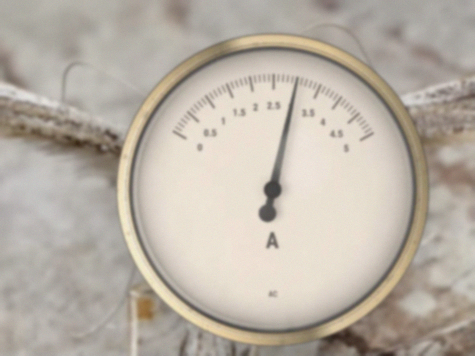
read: value=3 unit=A
